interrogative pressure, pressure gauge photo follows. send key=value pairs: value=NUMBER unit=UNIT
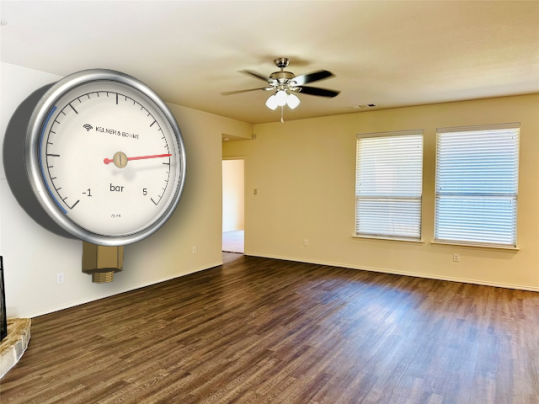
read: value=3.8 unit=bar
